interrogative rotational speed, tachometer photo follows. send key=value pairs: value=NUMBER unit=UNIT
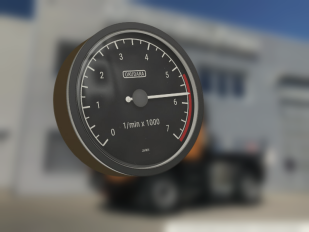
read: value=5750 unit=rpm
